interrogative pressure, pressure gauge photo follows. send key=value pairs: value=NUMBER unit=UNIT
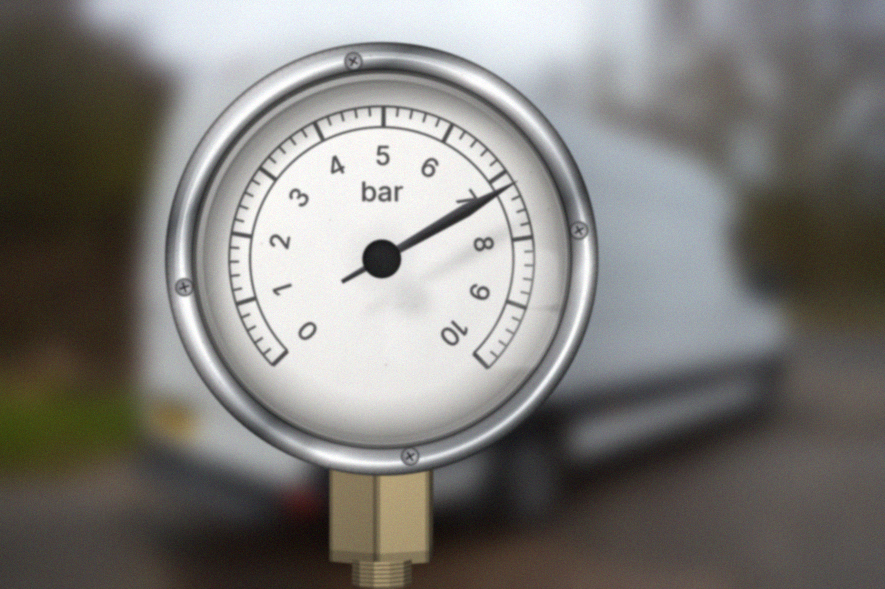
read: value=7.2 unit=bar
